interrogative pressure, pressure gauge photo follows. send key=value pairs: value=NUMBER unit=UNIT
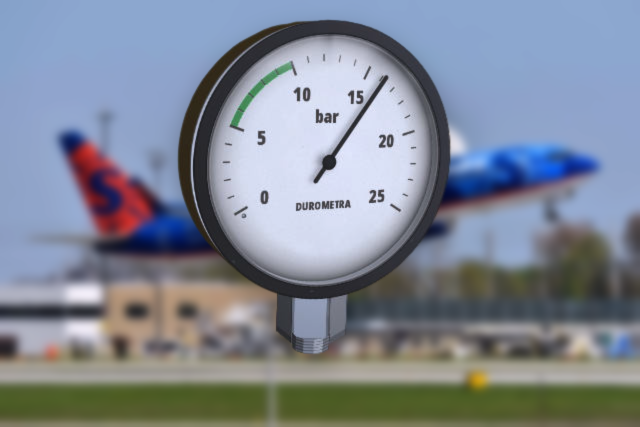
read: value=16 unit=bar
